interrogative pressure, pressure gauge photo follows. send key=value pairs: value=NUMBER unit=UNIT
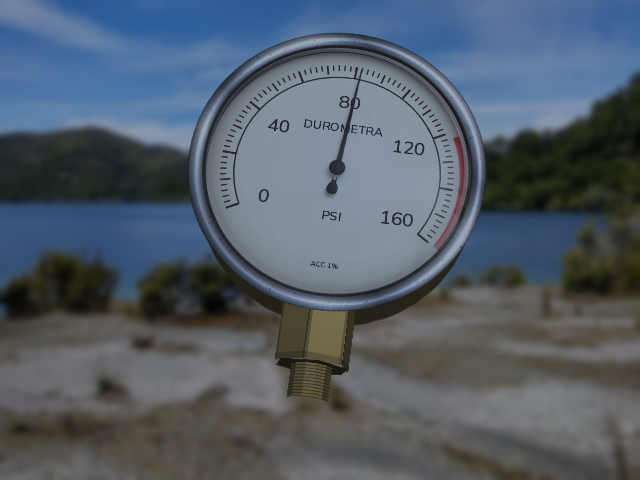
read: value=82 unit=psi
